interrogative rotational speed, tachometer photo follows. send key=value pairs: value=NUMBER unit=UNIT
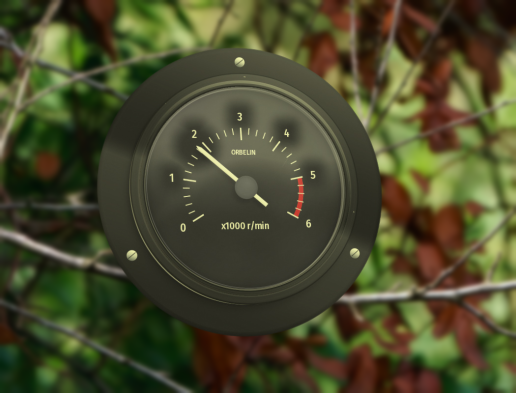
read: value=1800 unit=rpm
